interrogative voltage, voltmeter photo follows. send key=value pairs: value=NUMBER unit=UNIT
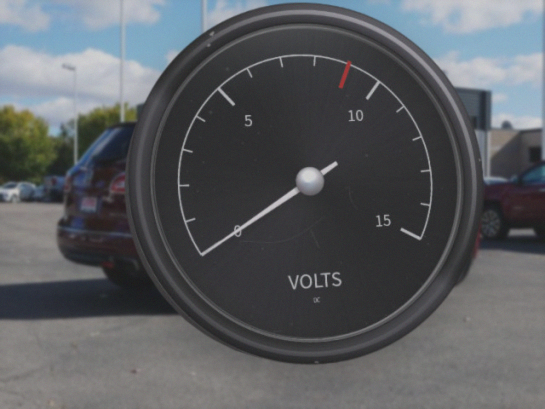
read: value=0 unit=V
